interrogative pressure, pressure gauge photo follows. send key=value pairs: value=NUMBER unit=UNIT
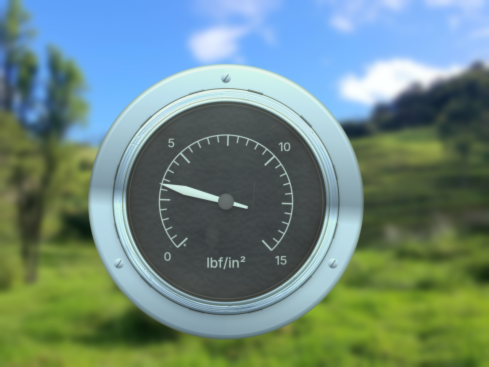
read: value=3.25 unit=psi
